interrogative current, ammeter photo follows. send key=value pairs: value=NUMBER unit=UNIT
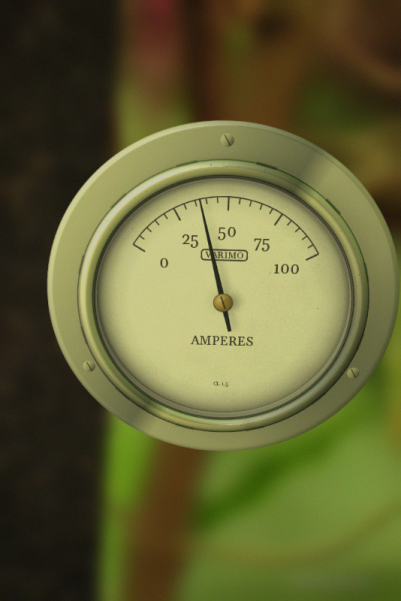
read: value=37.5 unit=A
